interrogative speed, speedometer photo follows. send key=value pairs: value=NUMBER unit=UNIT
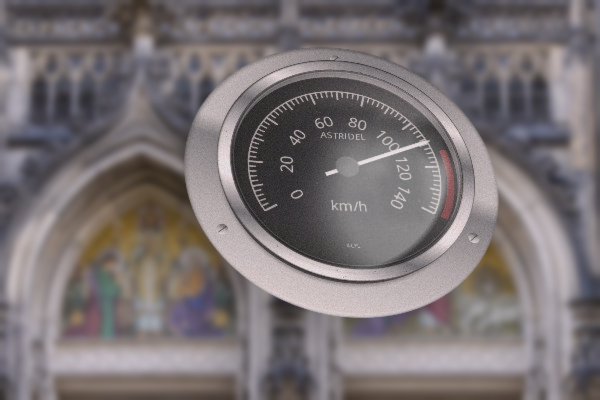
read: value=110 unit=km/h
